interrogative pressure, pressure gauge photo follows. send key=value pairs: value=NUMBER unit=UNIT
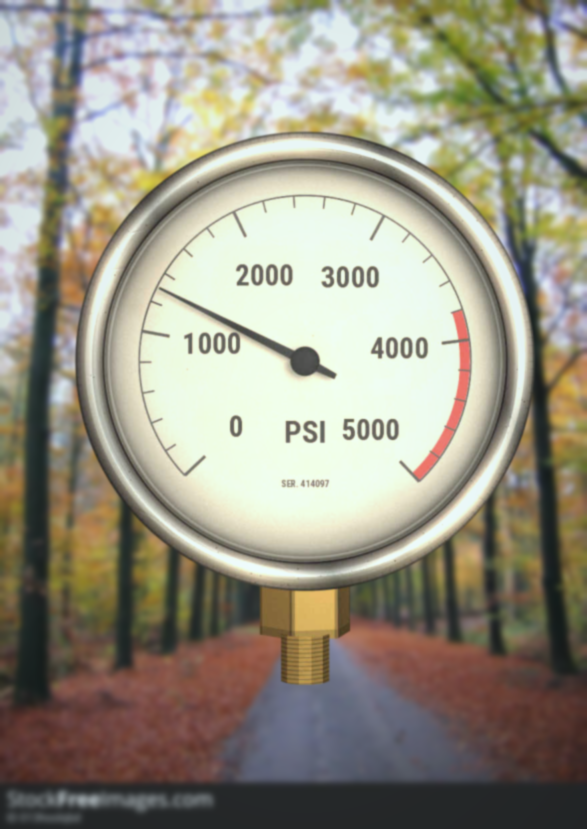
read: value=1300 unit=psi
